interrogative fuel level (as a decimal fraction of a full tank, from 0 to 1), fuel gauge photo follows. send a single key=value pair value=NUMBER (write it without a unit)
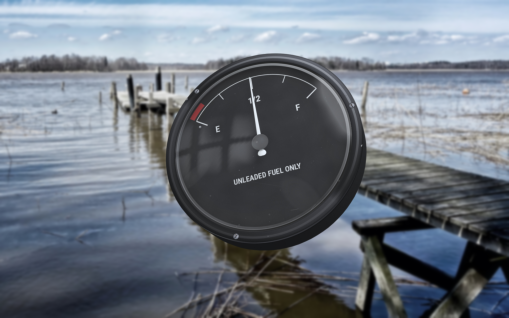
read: value=0.5
